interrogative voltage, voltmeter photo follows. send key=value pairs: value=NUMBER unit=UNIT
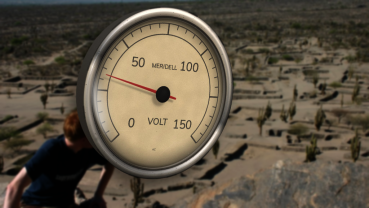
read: value=32.5 unit=V
